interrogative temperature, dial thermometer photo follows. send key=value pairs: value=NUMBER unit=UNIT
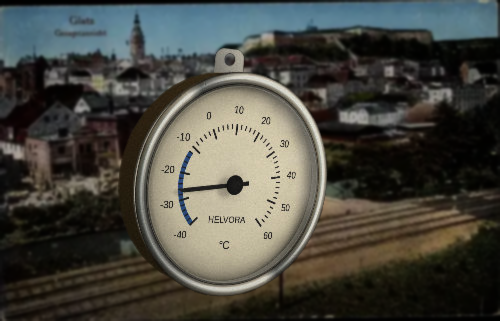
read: value=-26 unit=°C
